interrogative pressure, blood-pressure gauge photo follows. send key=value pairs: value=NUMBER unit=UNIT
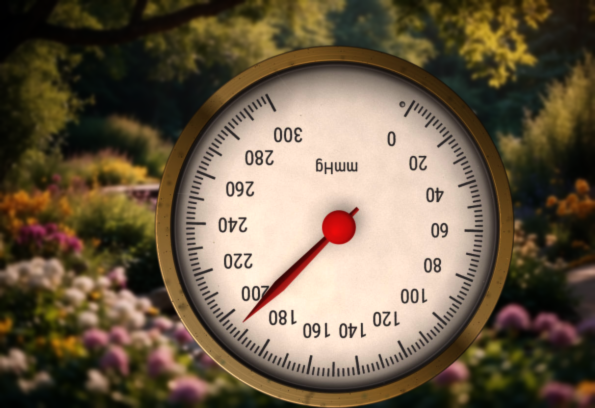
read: value=194 unit=mmHg
